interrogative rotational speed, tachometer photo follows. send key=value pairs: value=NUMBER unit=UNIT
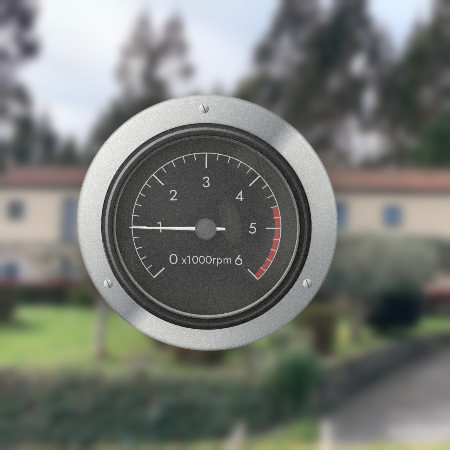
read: value=1000 unit=rpm
